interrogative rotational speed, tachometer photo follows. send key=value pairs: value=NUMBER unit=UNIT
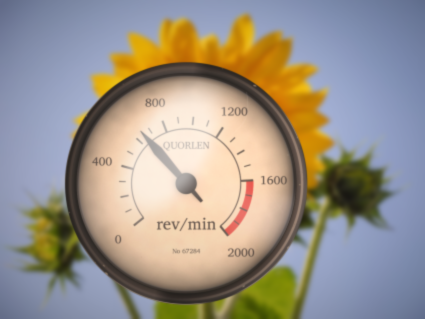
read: value=650 unit=rpm
